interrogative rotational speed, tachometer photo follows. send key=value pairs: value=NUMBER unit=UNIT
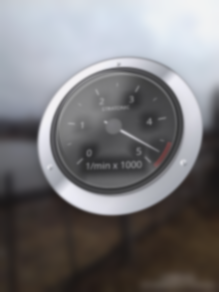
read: value=4750 unit=rpm
